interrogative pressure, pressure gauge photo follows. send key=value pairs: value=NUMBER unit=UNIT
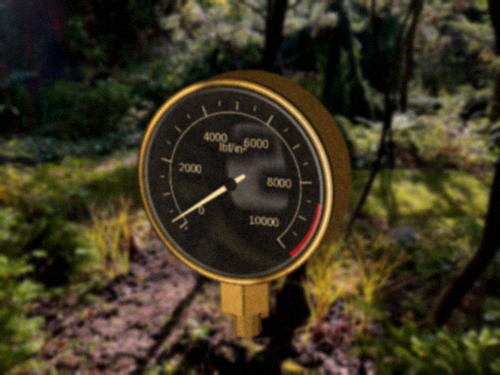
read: value=250 unit=psi
